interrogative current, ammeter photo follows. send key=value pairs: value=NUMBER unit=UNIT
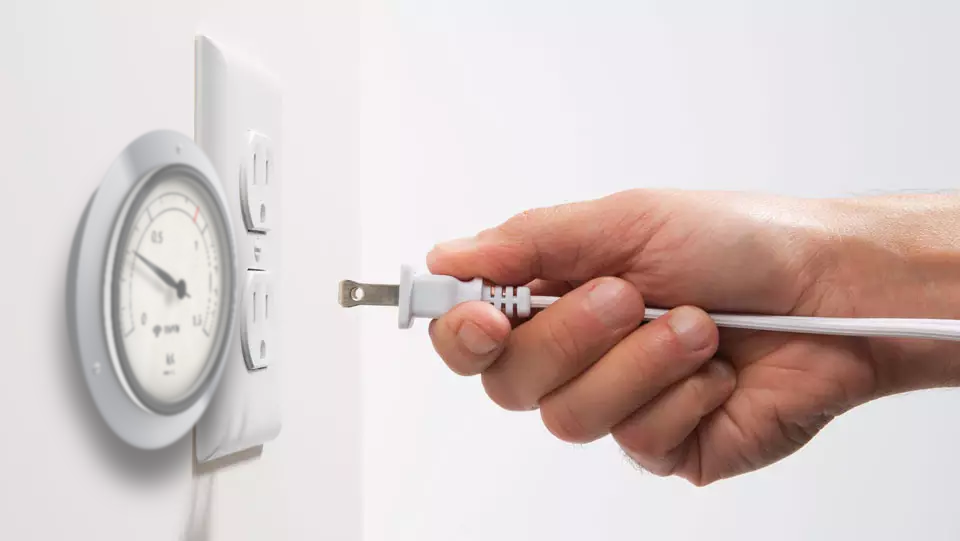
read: value=0.3 unit=kA
